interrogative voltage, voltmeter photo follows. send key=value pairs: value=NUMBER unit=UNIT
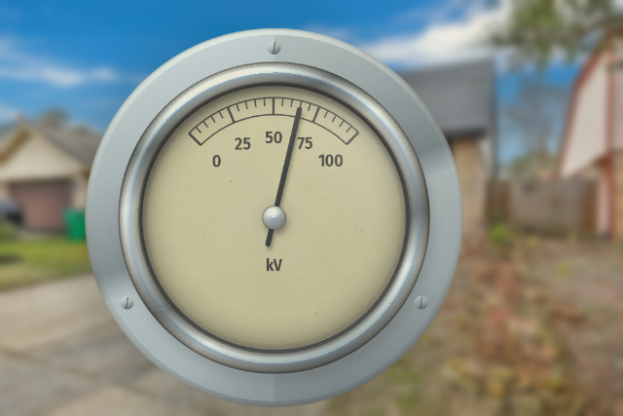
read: value=65 unit=kV
